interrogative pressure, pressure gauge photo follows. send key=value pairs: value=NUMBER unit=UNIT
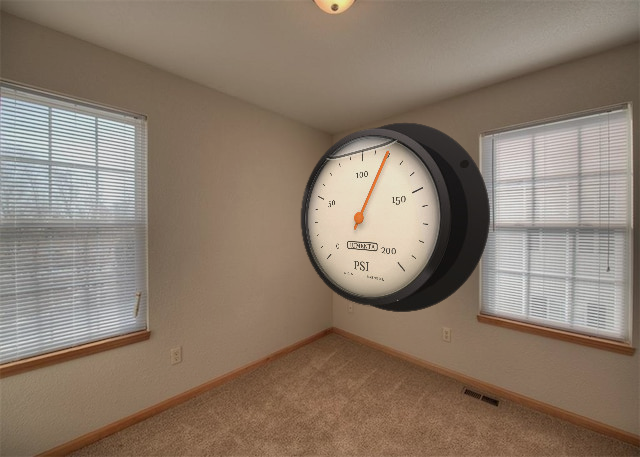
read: value=120 unit=psi
